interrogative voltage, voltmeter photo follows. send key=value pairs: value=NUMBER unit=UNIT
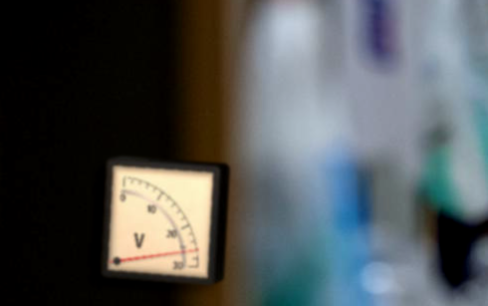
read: value=26 unit=V
